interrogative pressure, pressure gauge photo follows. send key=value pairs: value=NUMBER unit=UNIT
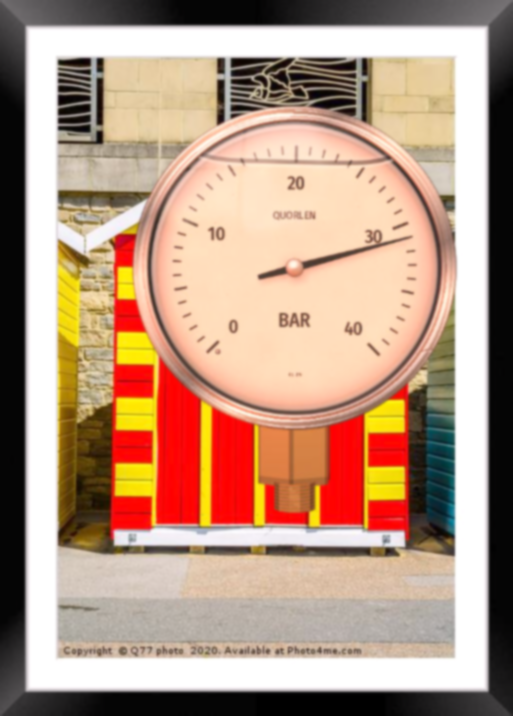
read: value=31 unit=bar
